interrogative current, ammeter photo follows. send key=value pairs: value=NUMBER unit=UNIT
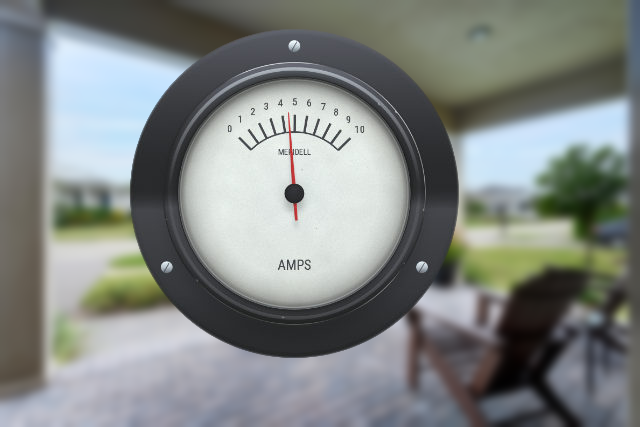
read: value=4.5 unit=A
